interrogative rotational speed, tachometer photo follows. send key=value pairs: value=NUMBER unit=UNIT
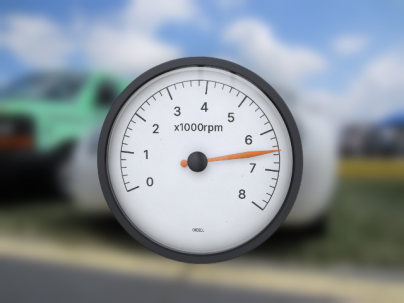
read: value=6500 unit=rpm
